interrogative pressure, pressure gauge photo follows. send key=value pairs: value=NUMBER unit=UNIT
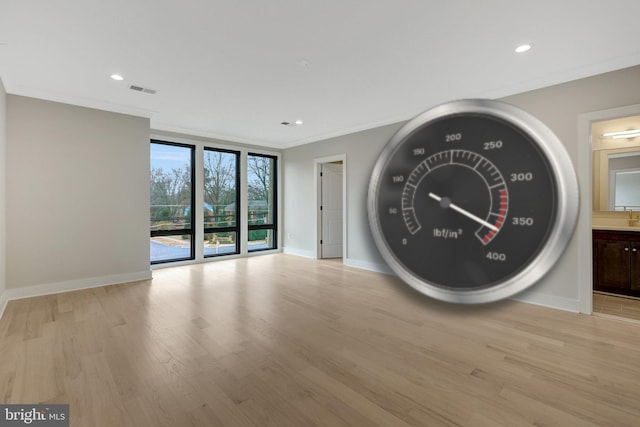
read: value=370 unit=psi
